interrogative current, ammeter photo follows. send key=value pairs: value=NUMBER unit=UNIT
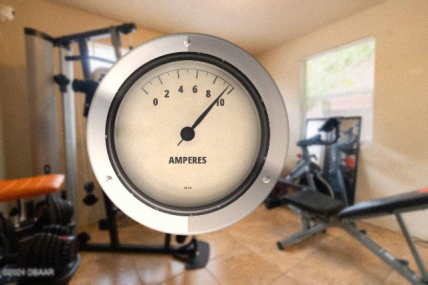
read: value=9.5 unit=A
